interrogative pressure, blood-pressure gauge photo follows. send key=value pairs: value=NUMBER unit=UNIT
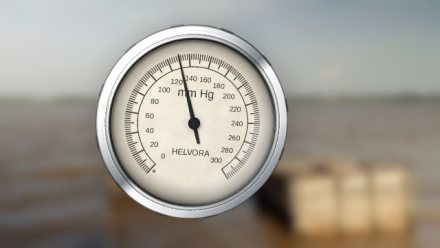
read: value=130 unit=mmHg
